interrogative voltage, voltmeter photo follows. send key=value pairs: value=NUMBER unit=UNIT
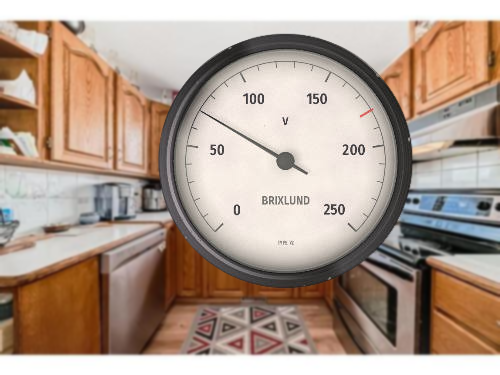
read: value=70 unit=V
